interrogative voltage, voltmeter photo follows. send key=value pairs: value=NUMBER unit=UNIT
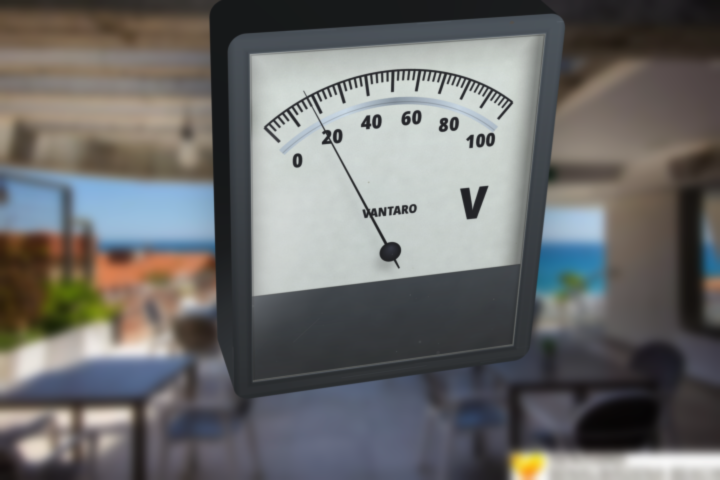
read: value=18 unit=V
